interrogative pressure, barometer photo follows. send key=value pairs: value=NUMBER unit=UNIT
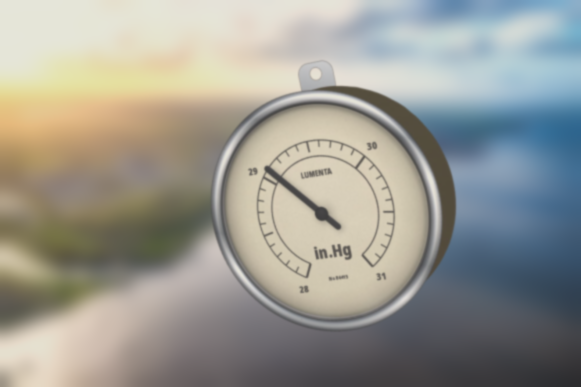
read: value=29.1 unit=inHg
